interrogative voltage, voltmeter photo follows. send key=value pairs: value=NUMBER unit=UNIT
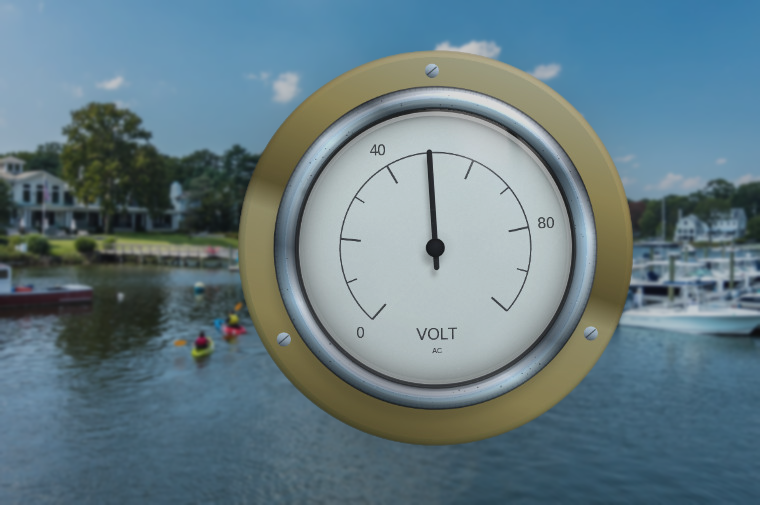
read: value=50 unit=V
